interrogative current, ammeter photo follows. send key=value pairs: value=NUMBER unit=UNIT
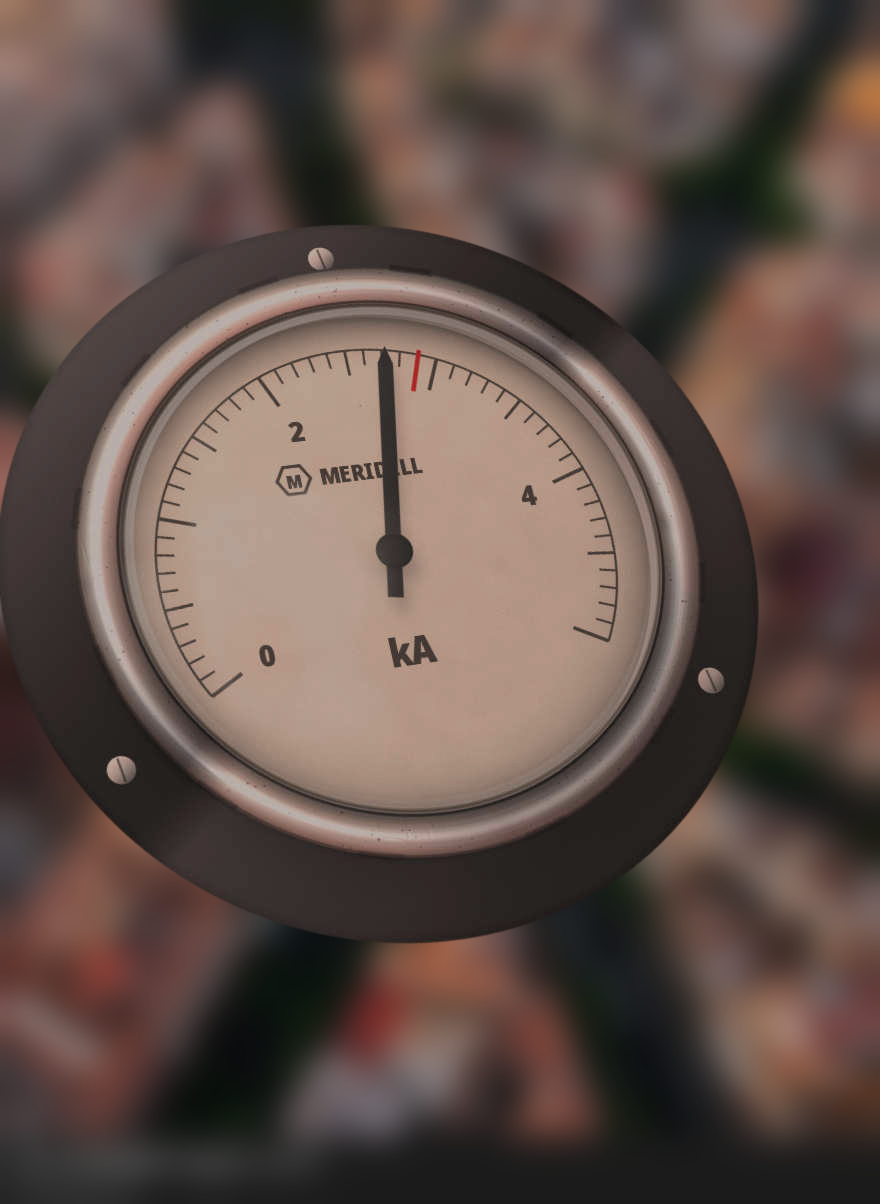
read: value=2.7 unit=kA
